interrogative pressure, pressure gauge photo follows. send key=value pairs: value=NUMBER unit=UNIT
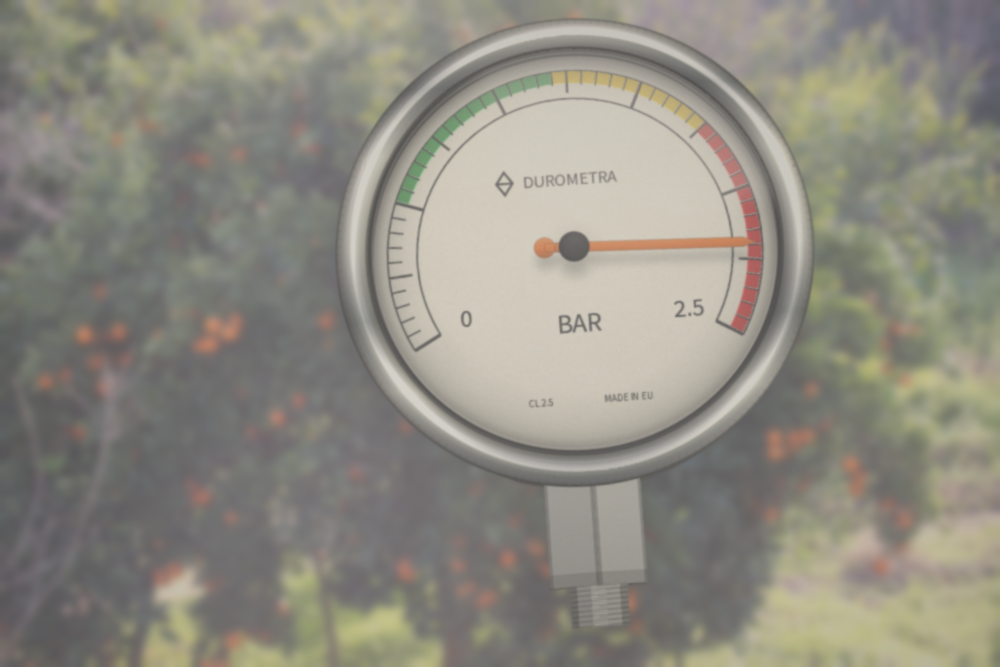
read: value=2.2 unit=bar
